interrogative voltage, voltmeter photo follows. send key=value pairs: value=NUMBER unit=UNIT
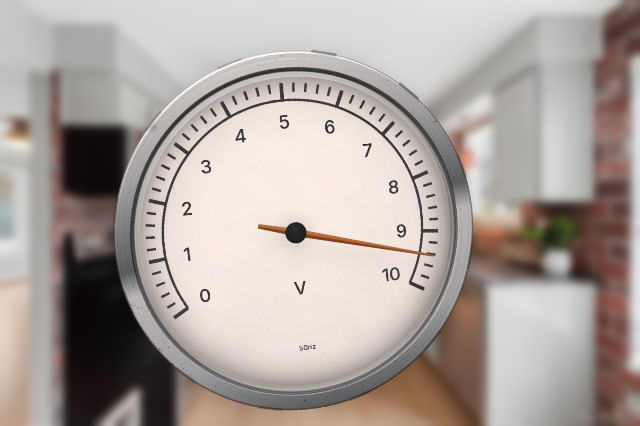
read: value=9.4 unit=V
